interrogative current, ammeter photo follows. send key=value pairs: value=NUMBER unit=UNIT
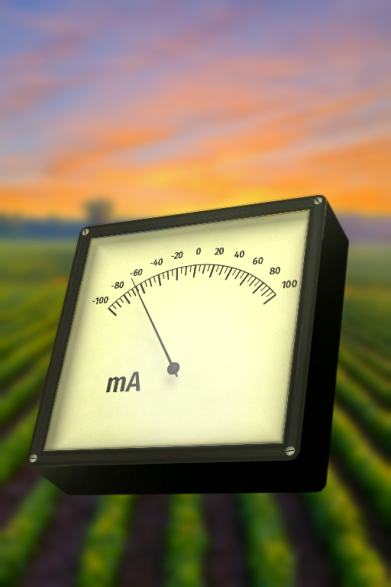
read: value=-65 unit=mA
